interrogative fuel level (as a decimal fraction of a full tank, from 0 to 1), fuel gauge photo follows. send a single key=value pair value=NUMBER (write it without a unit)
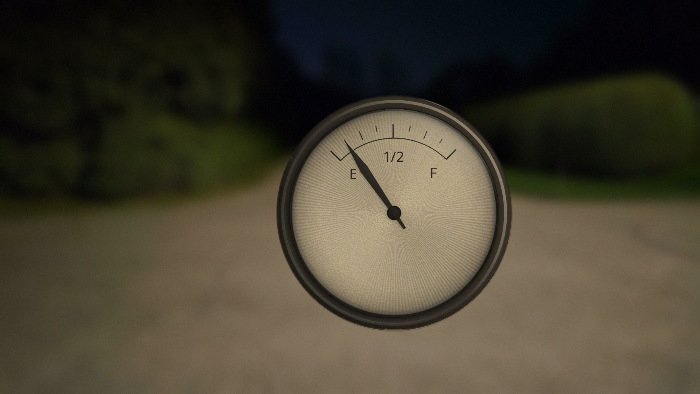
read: value=0.125
